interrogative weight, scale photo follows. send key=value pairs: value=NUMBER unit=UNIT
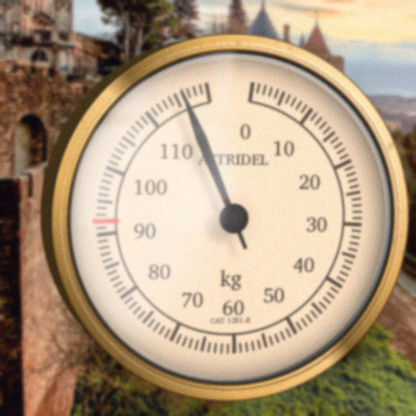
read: value=116 unit=kg
